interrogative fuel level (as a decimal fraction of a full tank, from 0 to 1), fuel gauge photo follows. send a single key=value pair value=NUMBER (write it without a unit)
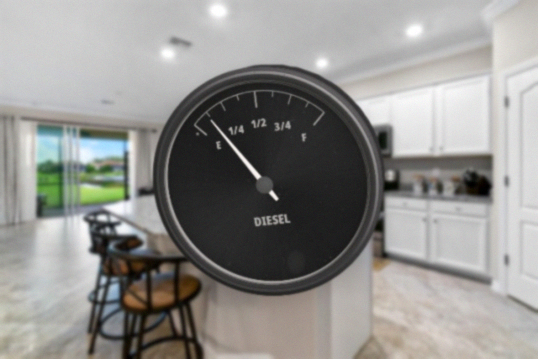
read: value=0.125
